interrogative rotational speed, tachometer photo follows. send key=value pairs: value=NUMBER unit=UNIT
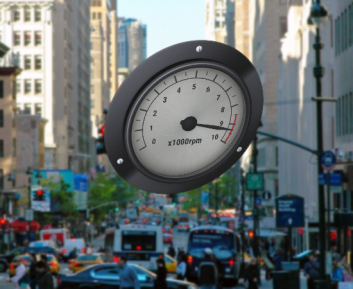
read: value=9250 unit=rpm
